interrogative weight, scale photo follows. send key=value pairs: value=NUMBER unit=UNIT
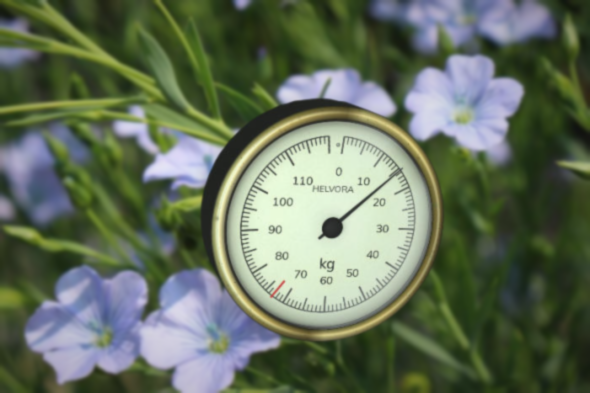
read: value=15 unit=kg
